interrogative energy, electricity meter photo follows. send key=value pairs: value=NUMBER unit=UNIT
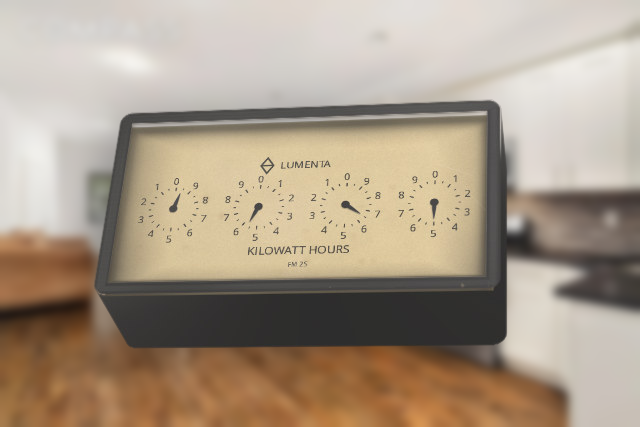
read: value=9565 unit=kWh
